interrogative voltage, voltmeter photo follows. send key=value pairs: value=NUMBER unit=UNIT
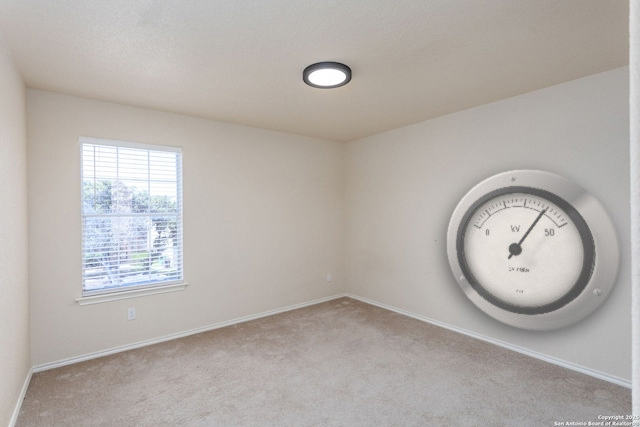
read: value=40 unit=kV
